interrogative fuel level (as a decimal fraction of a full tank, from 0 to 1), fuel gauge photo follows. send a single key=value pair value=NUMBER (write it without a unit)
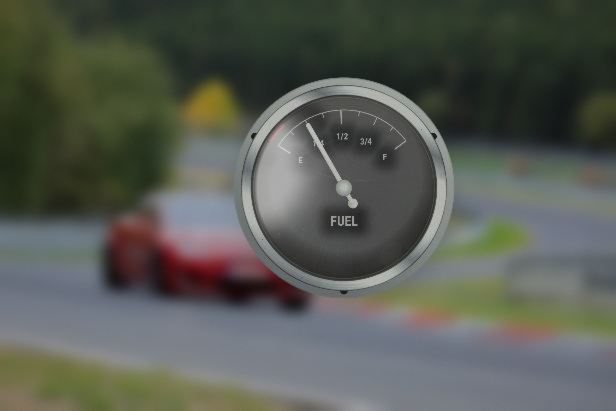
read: value=0.25
